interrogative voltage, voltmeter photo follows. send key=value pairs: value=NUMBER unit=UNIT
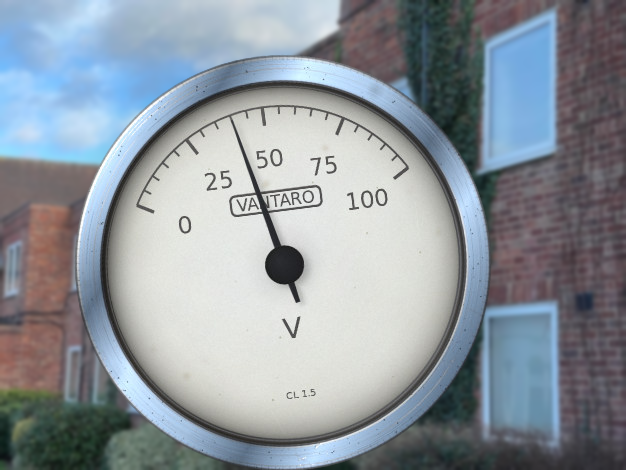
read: value=40 unit=V
